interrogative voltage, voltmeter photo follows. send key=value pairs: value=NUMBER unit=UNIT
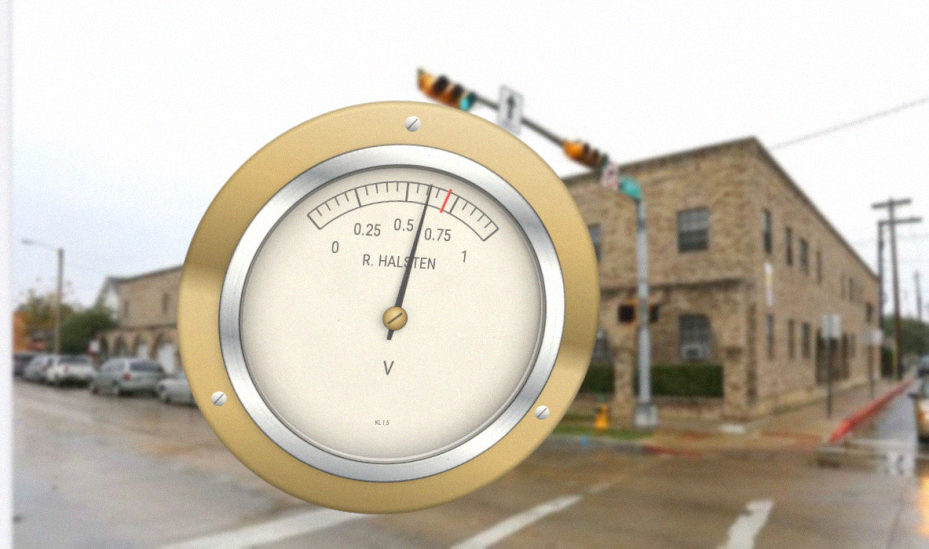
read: value=0.6 unit=V
